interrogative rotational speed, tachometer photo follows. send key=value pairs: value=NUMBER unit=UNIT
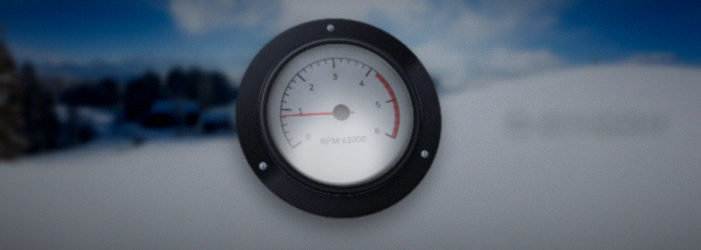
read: value=800 unit=rpm
